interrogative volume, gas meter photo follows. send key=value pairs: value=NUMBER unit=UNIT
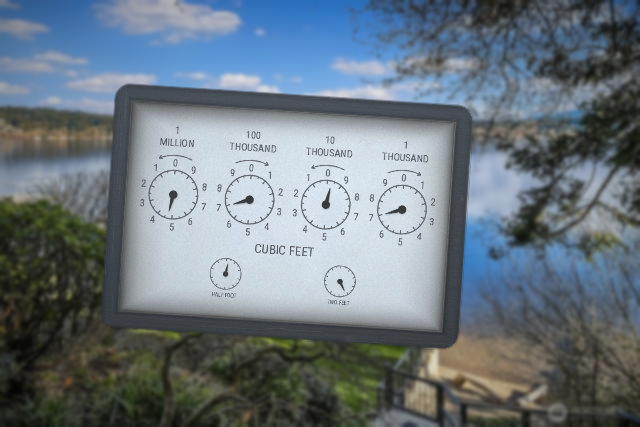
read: value=469700 unit=ft³
